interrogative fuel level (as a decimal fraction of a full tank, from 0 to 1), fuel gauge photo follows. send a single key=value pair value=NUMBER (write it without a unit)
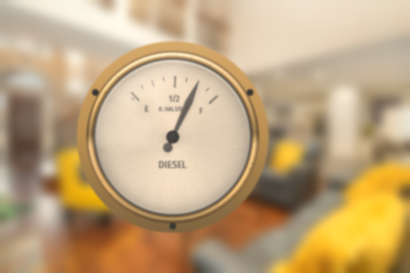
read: value=0.75
